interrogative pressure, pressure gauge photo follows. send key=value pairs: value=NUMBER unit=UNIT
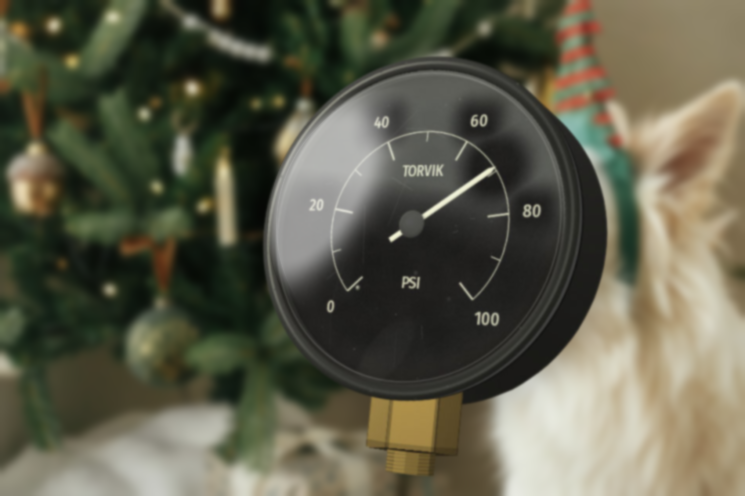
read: value=70 unit=psi
